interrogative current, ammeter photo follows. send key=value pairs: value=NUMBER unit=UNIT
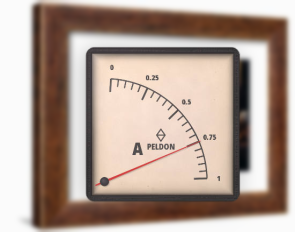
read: value=0.75 unit=A
